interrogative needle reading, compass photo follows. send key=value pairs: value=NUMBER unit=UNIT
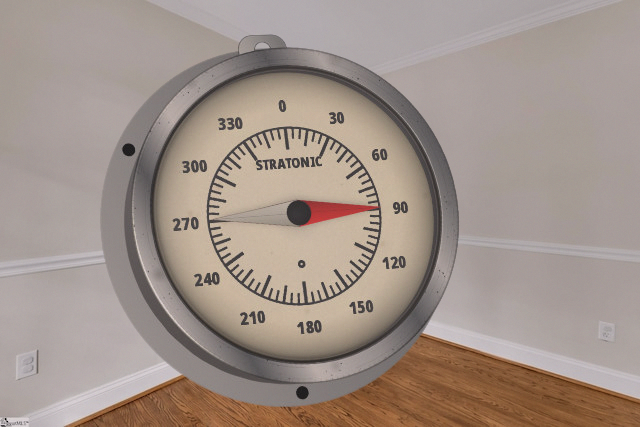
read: value=90 unit=°
